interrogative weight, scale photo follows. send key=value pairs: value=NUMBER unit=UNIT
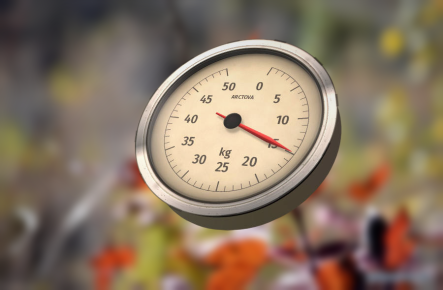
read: value=15 unit=kg
